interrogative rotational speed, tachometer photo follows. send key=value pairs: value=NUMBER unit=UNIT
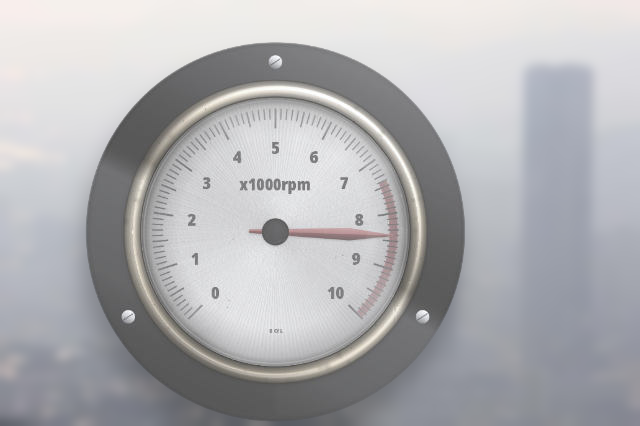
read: value=8400 unit=rpm
